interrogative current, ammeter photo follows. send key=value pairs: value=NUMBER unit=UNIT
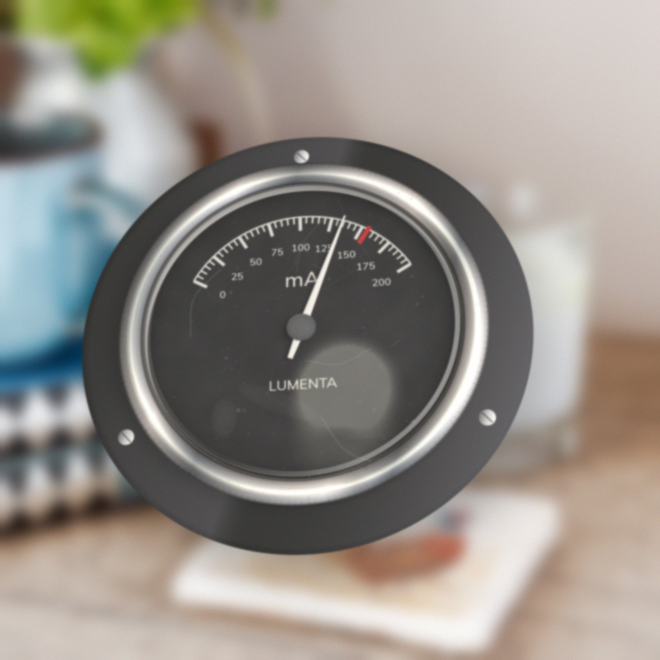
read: value=135 unit=mA
